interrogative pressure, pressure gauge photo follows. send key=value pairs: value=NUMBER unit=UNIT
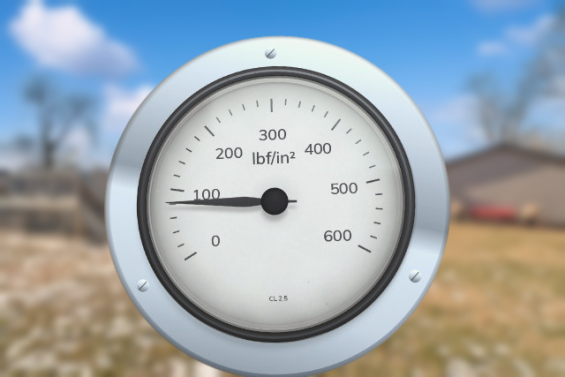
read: value=80 unit=psi
